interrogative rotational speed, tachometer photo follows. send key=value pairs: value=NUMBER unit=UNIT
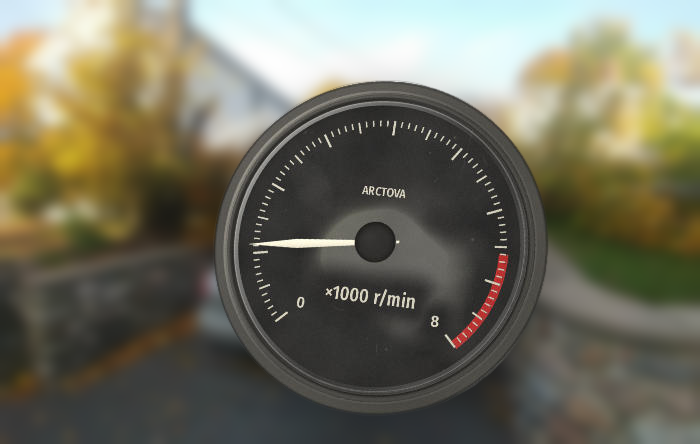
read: value=1100 unit=rpm
